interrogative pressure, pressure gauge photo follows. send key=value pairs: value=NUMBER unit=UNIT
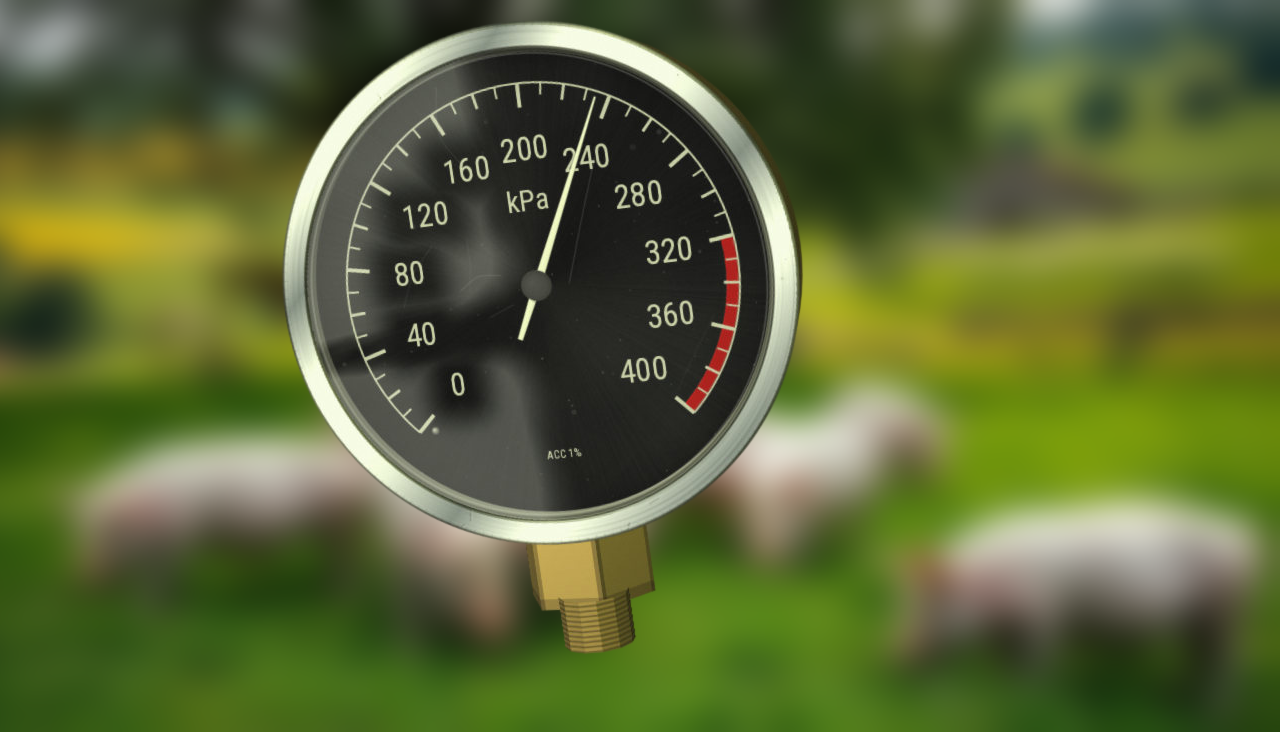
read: value=235 unit=kPa
